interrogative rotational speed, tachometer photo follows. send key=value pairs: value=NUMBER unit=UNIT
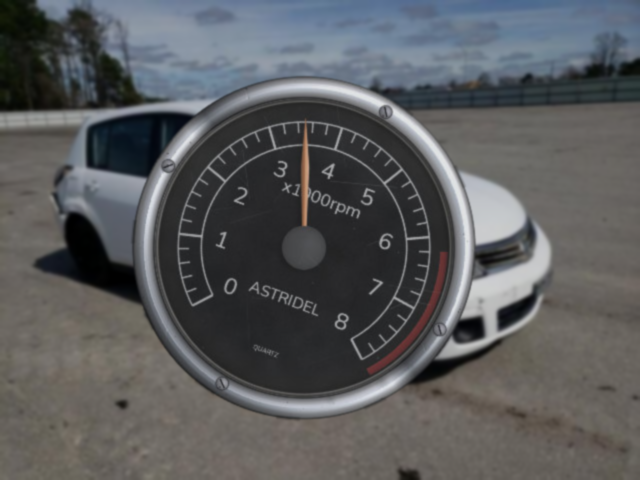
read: value=3500 unit=rpm
